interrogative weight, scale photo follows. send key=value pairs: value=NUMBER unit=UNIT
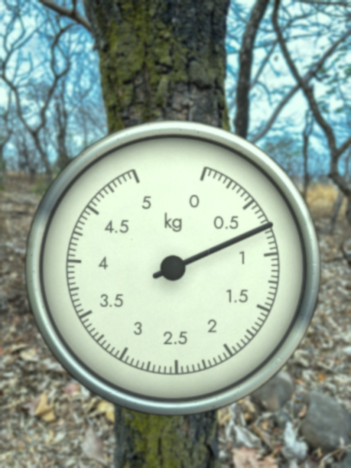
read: value=0.75 unit=kg
